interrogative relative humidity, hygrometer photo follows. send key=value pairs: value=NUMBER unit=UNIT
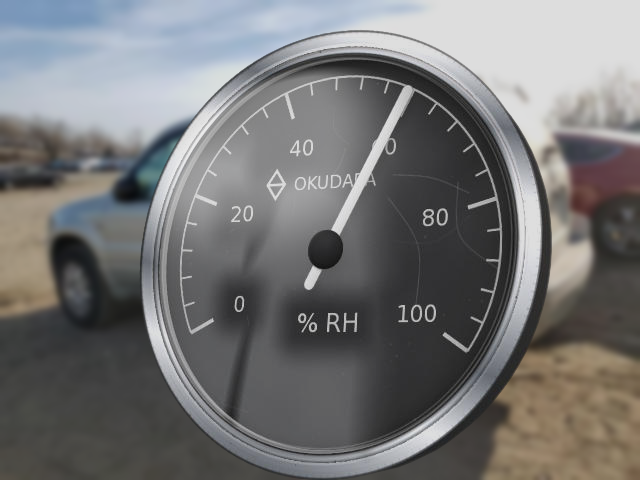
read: value=60 unit=%
